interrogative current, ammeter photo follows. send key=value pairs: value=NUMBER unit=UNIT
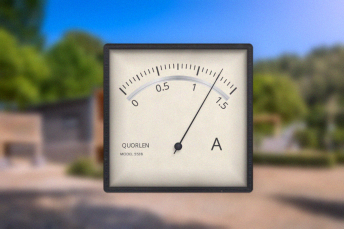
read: value=1.25 unit=A
